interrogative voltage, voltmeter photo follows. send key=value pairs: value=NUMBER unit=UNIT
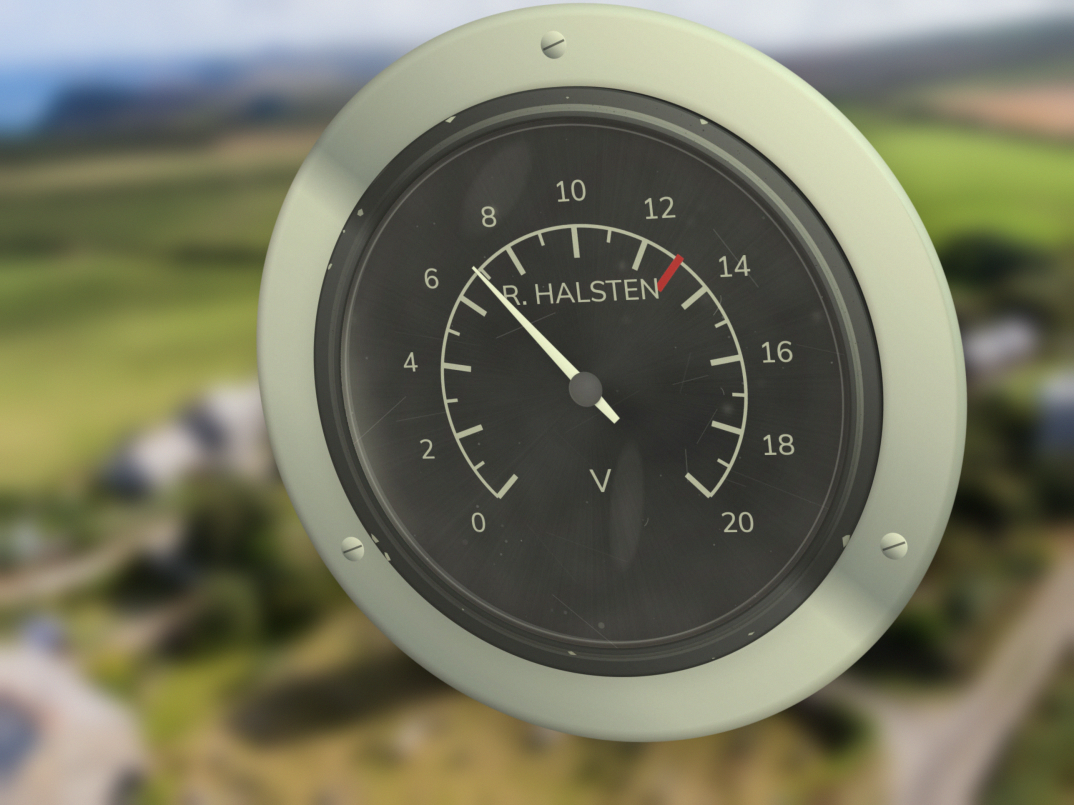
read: value=7 unit=V
